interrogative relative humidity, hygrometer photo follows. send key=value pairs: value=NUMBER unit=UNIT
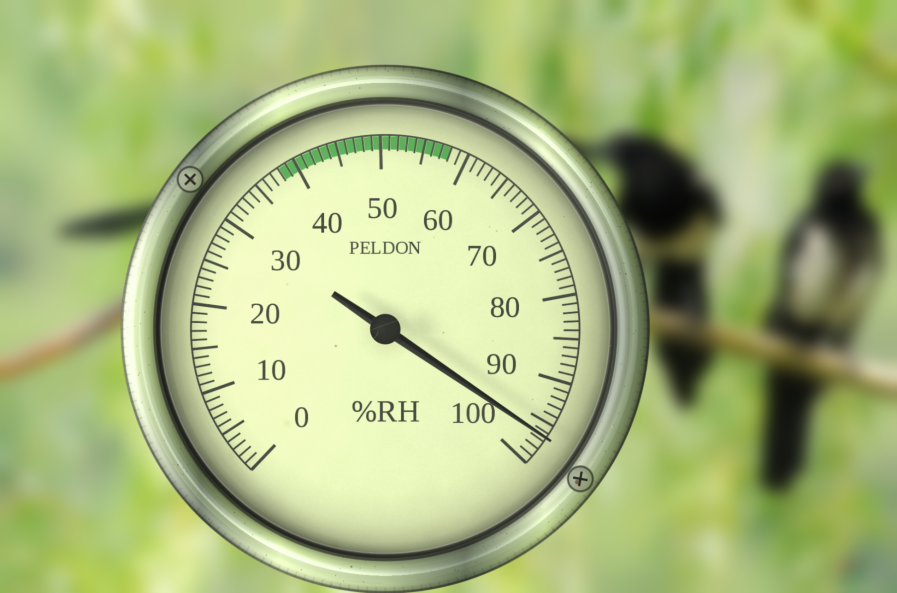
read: value=96.5 unit=%
